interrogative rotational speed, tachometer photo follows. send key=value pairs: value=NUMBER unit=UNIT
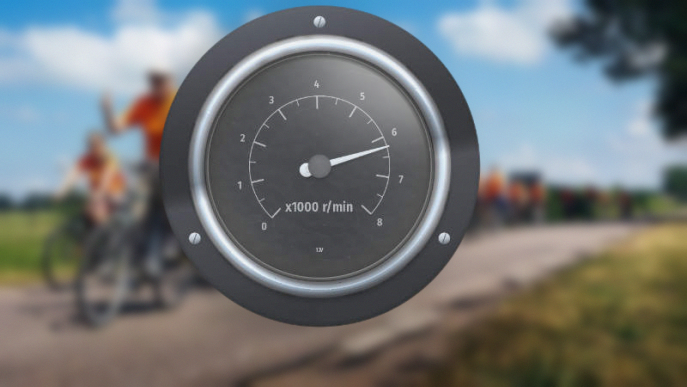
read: value=6250 unit=rpm
